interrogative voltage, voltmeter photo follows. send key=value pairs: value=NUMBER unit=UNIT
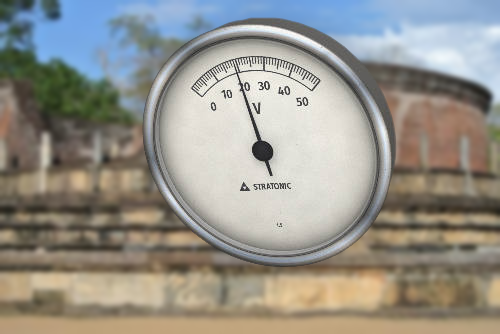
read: value=20 unit=V
